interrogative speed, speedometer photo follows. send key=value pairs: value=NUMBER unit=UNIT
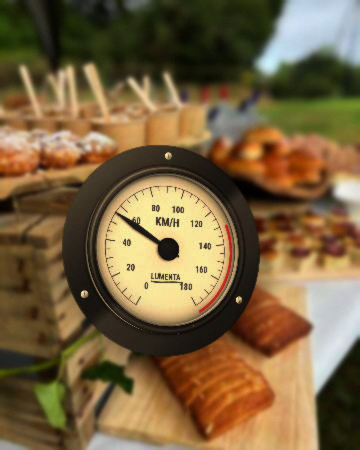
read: value=55 unit=km/h
